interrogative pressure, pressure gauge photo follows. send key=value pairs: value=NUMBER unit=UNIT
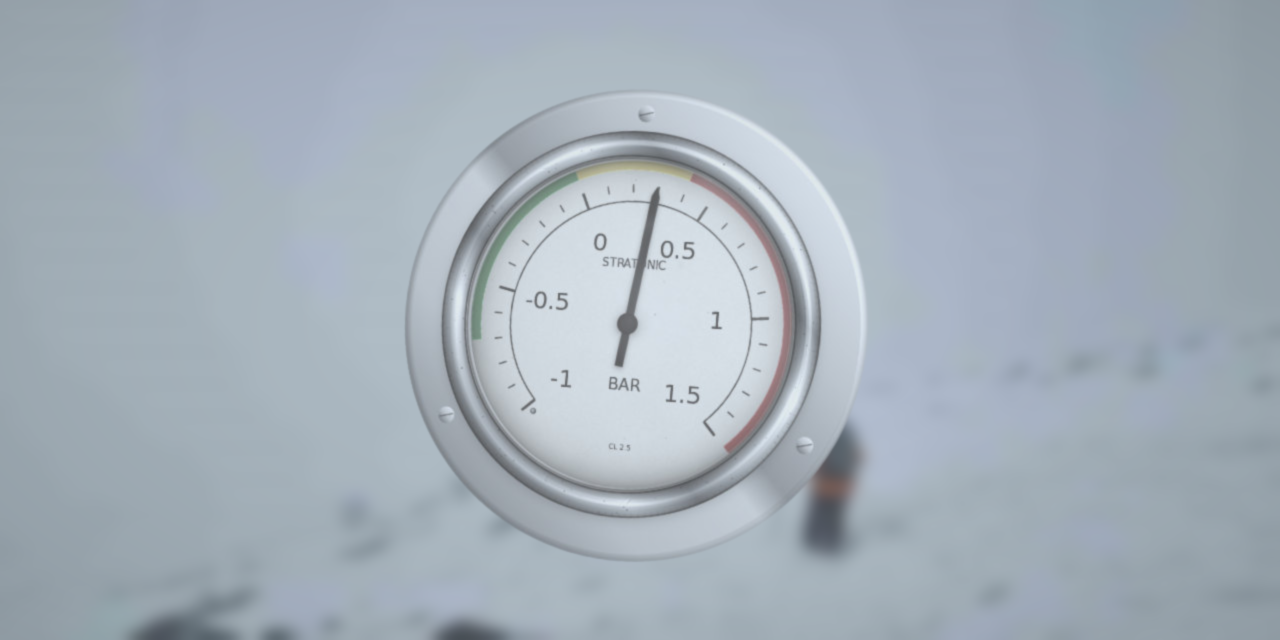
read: value=0.3 unit=bar
